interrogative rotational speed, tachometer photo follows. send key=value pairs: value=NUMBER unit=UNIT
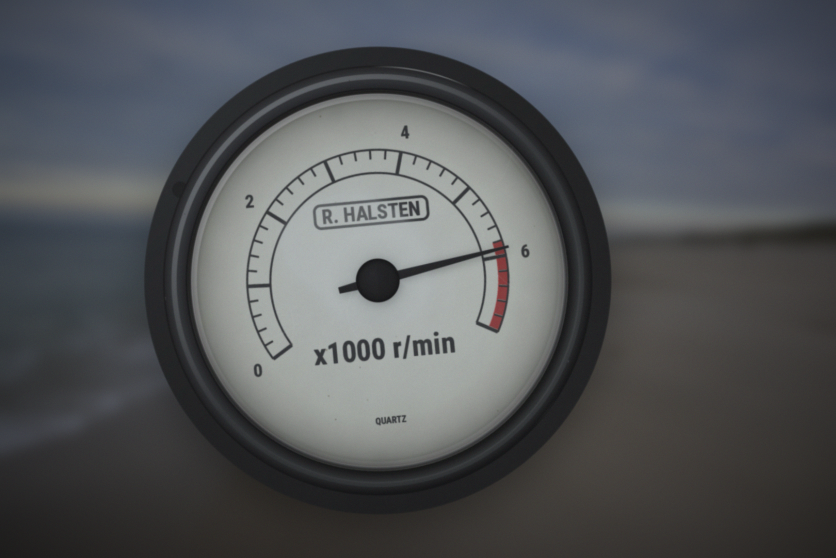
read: value=5900 unit=rpm
